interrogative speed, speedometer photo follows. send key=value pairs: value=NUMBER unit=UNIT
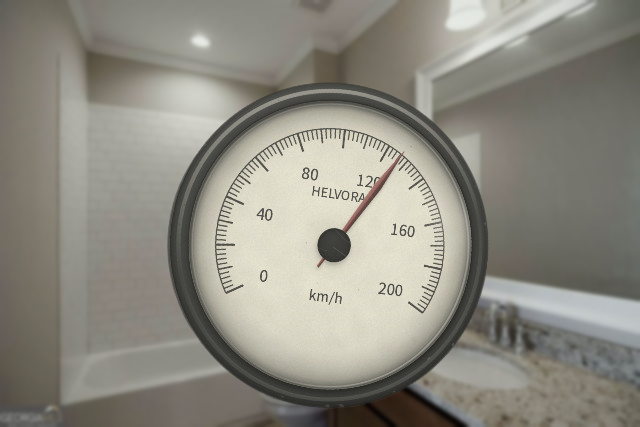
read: value=126 unit=km/h
